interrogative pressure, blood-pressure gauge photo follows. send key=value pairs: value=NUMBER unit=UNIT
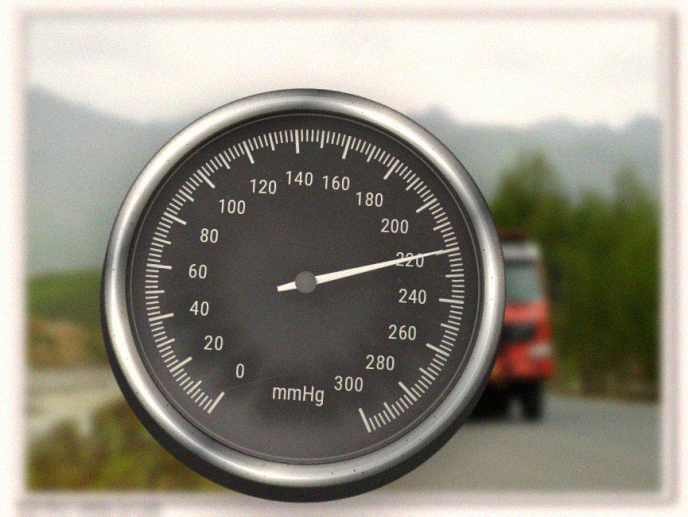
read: value=220 unit=mmHg
